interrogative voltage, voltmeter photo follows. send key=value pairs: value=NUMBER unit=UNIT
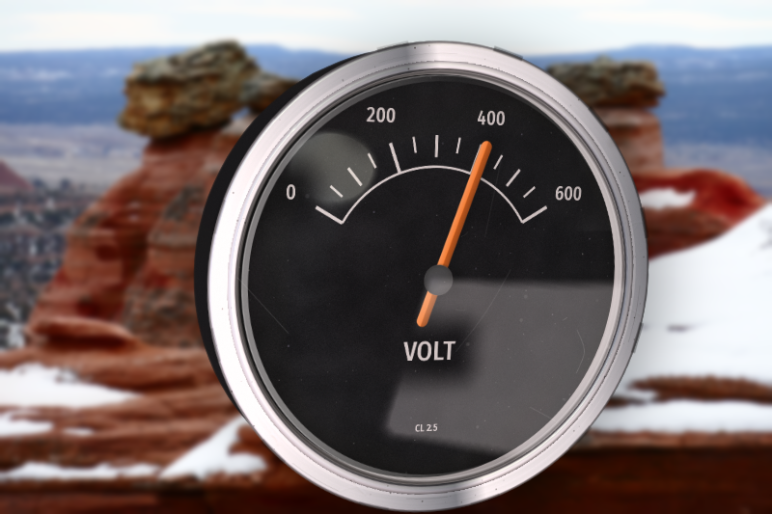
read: value=400 unit=V
